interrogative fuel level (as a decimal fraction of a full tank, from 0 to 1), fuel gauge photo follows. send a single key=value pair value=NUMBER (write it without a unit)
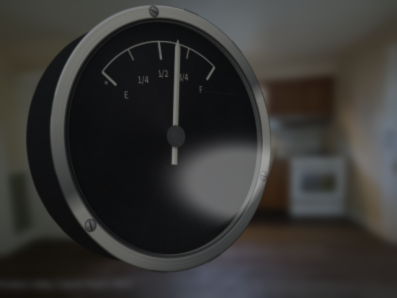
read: value=0.625
